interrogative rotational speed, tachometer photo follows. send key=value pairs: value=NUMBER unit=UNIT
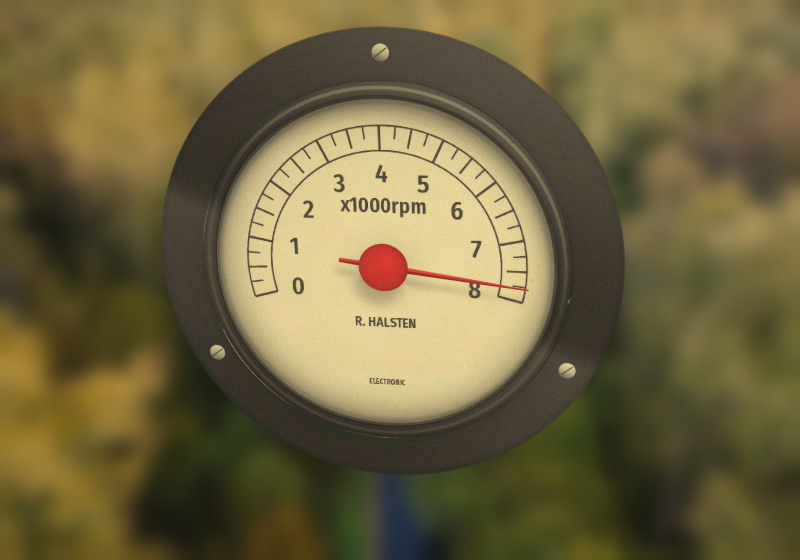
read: value=7750 unit=rpm
